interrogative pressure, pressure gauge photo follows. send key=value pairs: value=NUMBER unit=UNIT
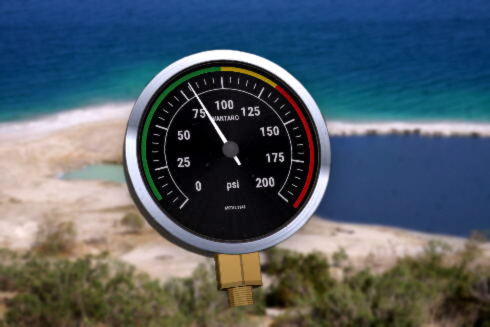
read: value=80 unit=psi
